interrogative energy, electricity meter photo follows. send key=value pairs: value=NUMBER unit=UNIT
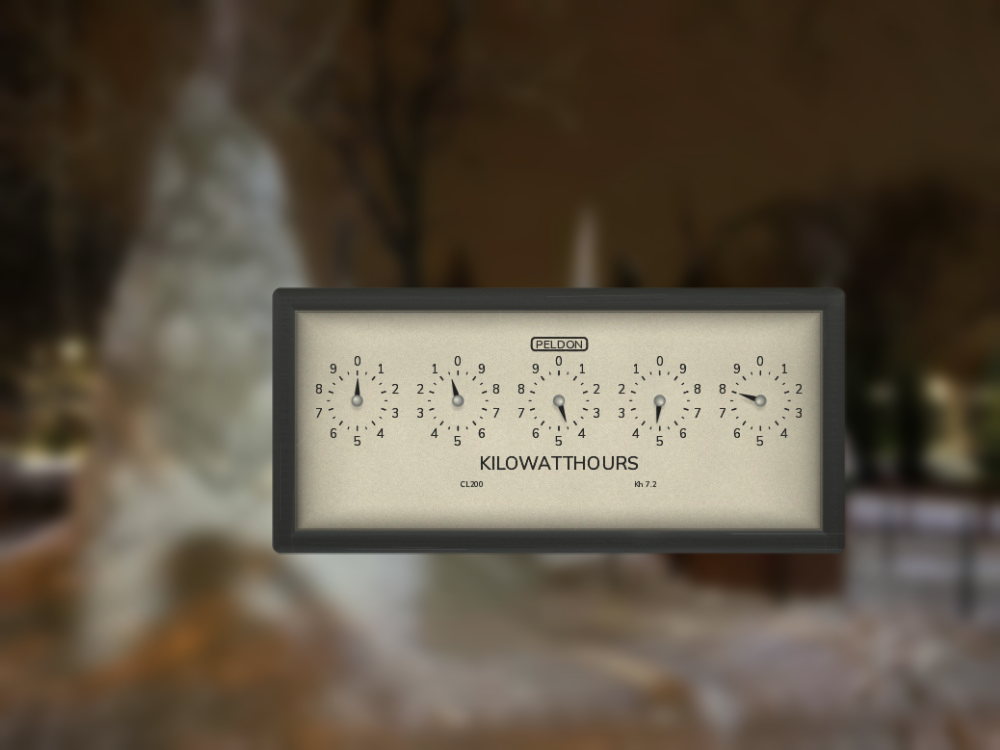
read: value=448 unit=kWh
